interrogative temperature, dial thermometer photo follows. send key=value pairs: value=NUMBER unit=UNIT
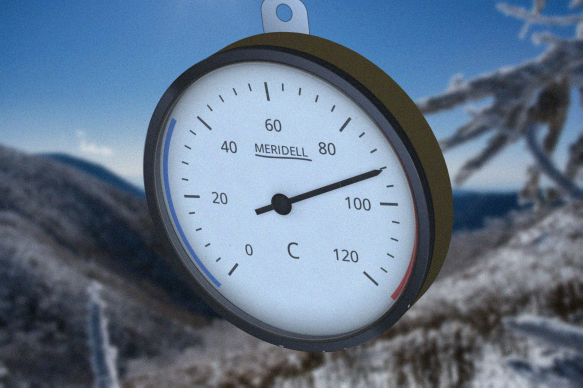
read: value=92 unit=°C
